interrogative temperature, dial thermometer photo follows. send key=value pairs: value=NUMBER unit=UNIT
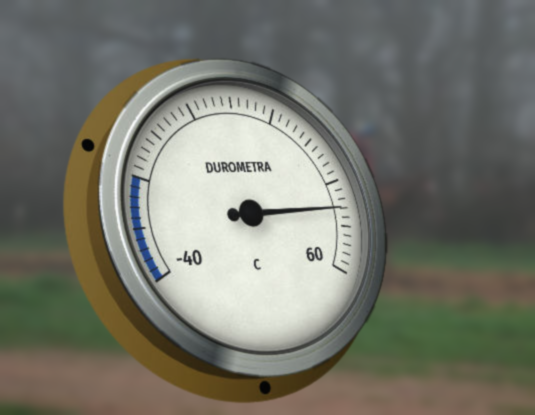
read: value=46 unit=°C
